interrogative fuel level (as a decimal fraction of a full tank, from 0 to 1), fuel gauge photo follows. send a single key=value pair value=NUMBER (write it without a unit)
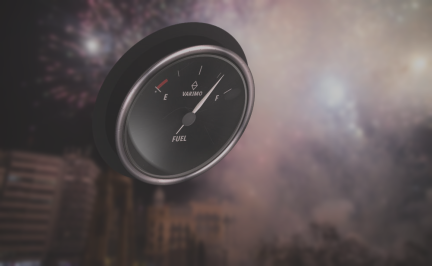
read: value=0.75
